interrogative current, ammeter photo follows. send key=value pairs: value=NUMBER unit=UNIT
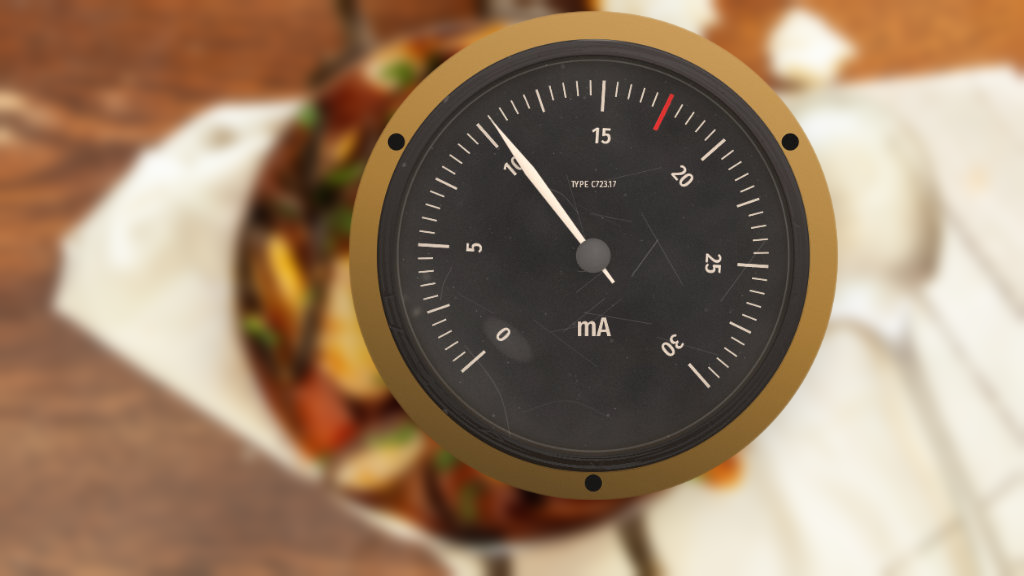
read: value=10.5 unit=mA
